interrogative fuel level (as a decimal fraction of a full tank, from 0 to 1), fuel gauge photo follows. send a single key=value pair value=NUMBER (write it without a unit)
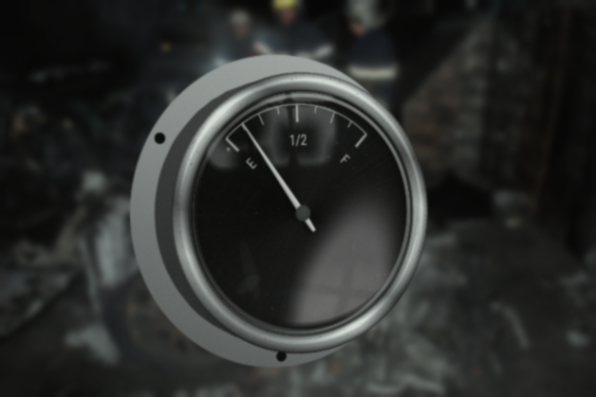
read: value=0.125
